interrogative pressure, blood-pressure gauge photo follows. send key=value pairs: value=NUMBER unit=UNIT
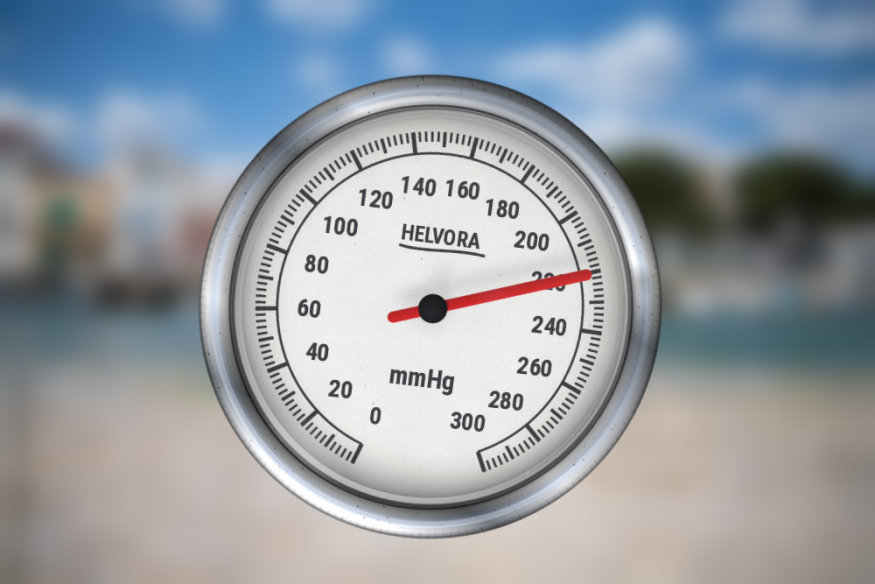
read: value=220 unit=mmHg
